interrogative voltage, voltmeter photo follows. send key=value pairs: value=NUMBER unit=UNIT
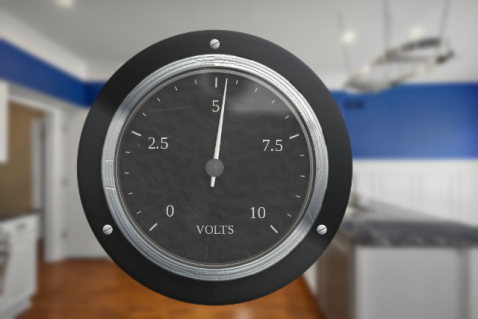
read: value=5.25 unit=V
